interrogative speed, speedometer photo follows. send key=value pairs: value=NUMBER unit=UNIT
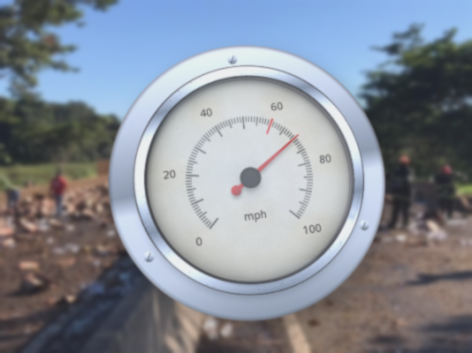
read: value=70 unit=mph
